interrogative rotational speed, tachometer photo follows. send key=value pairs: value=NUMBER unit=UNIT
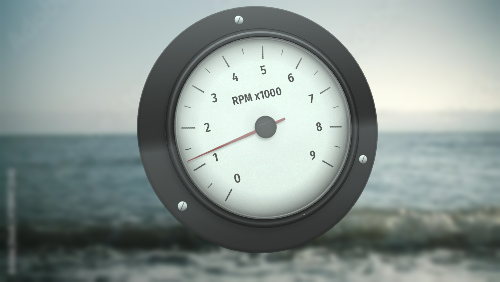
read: value=1250 unit=rpm
